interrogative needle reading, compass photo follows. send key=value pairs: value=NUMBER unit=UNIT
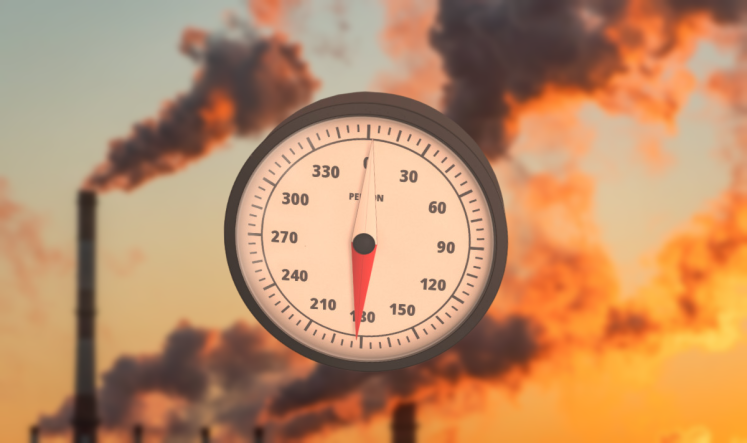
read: value=182.5 unit=°
